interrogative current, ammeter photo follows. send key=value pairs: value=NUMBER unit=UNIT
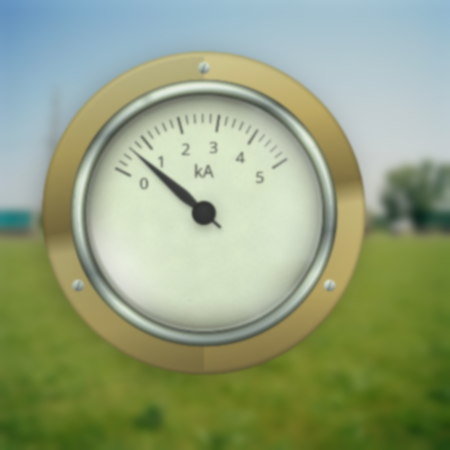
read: value=0.6 unit=kA
